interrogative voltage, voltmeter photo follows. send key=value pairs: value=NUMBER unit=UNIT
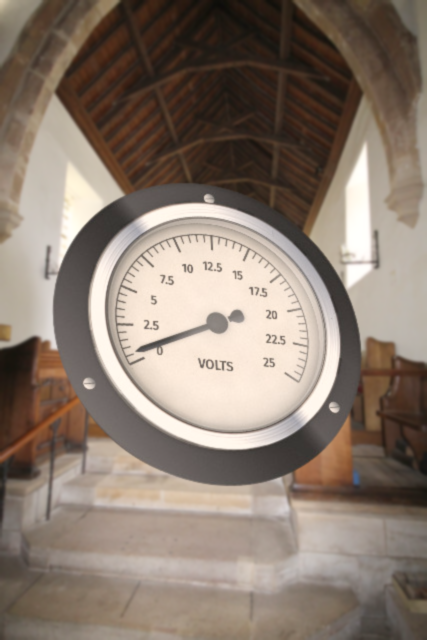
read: value=0.5 unit=V
